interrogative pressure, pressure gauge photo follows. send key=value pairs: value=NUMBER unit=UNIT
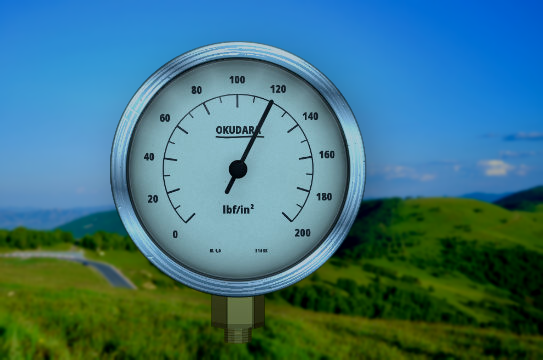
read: value=120 unit=psi
